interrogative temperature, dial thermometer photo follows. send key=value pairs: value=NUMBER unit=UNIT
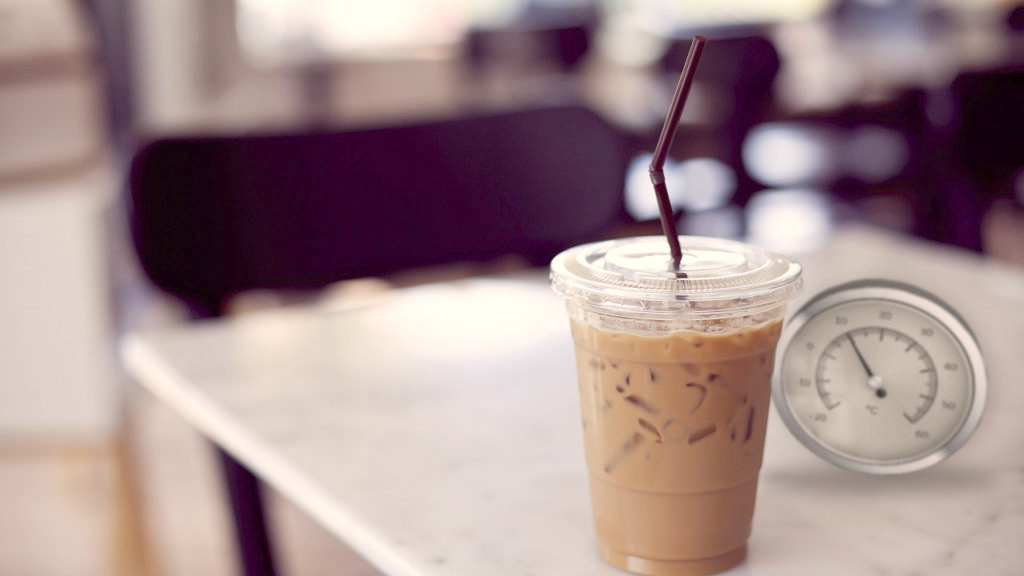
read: value=10 unit=°C
